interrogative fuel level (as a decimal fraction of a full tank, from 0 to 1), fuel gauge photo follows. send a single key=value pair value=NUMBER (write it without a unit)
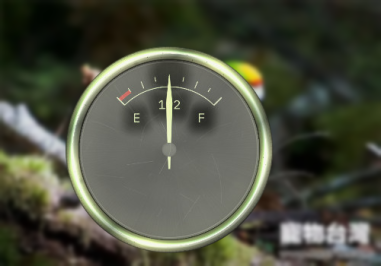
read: value=0.5
